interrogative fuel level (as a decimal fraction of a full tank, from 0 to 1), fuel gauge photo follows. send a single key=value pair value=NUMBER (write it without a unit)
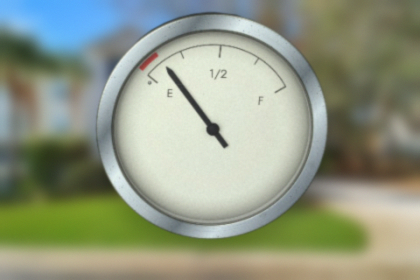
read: value=0.125
